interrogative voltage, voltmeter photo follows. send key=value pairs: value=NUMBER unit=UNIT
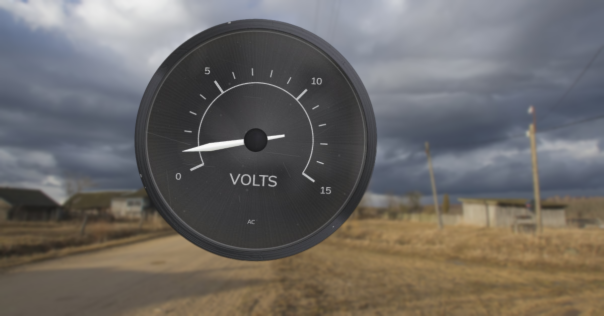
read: value=1 unit=V
